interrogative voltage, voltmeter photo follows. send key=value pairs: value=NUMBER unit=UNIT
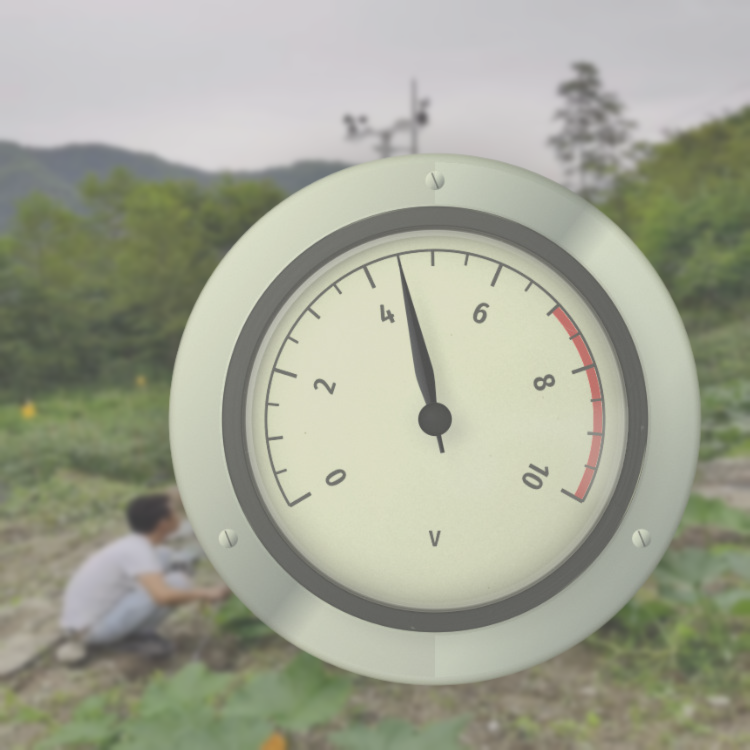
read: value=4.5 unit=V
